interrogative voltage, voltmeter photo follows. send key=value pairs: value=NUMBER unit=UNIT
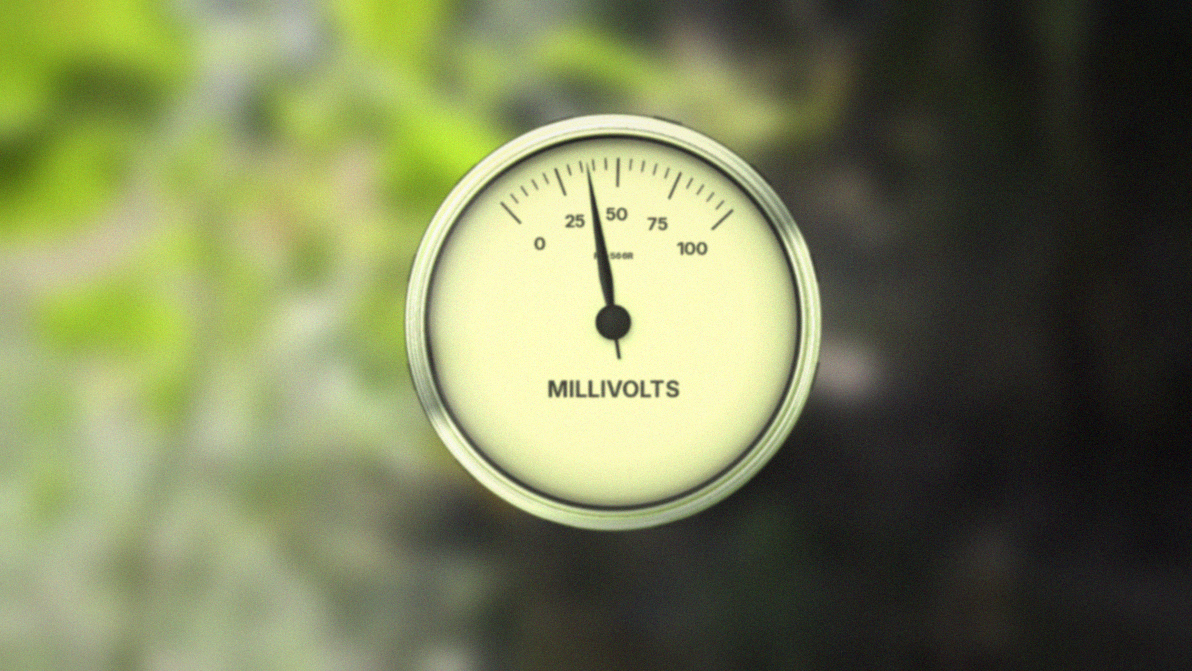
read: value=37.5 unit=mV
